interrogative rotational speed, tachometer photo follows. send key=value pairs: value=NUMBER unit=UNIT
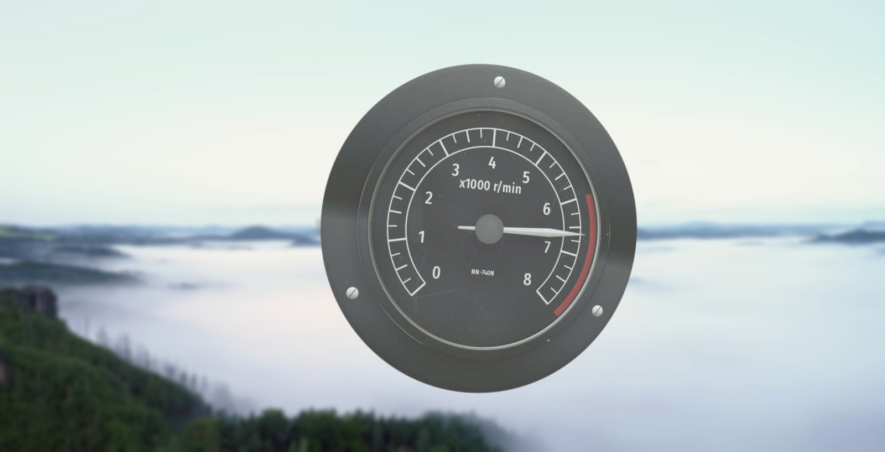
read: value=6625 unit=rpm
